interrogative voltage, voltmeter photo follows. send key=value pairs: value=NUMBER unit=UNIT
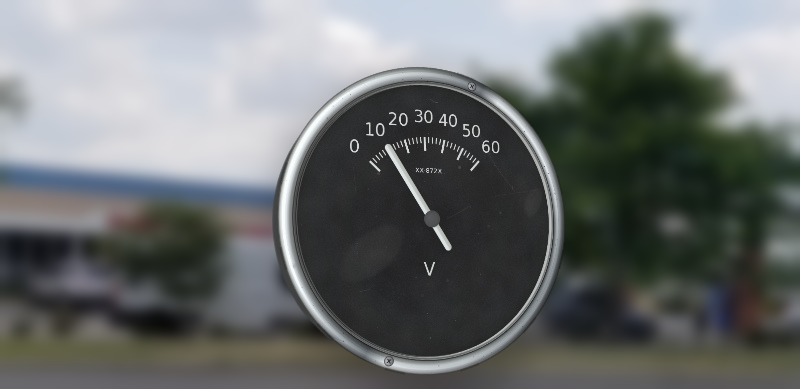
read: value=10 unit=V
